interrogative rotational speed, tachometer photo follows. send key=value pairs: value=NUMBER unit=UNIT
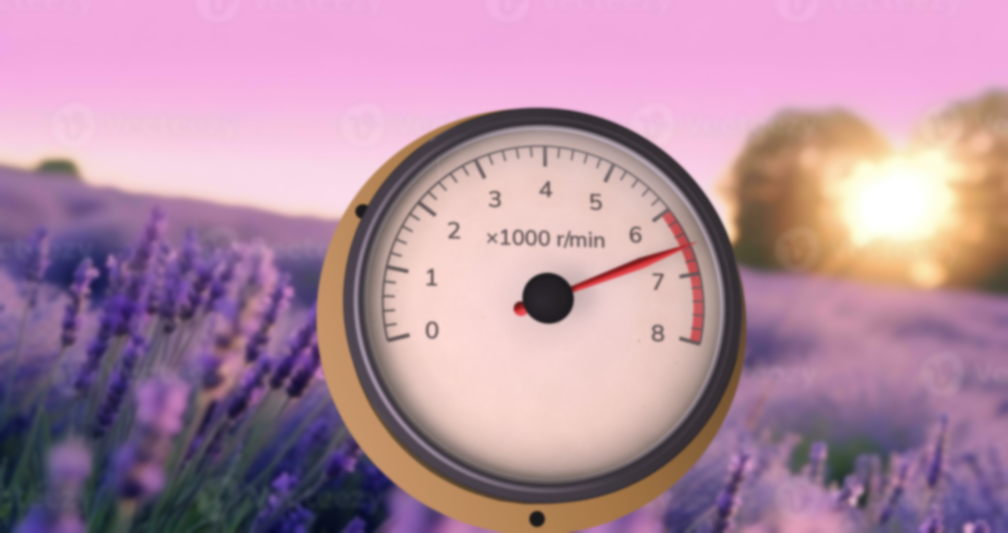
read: value=6600 unit=rpm
